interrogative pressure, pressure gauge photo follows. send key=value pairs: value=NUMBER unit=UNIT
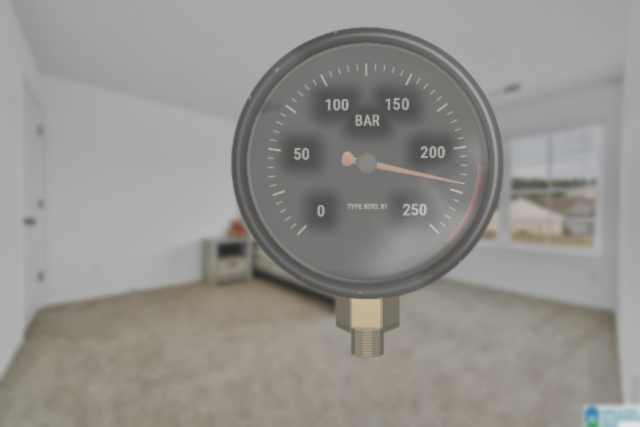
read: value=220 unit=bar
